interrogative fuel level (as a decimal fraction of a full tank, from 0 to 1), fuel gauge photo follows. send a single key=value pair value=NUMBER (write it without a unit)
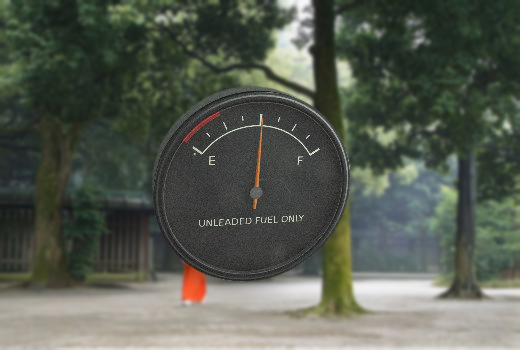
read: value=0.5
